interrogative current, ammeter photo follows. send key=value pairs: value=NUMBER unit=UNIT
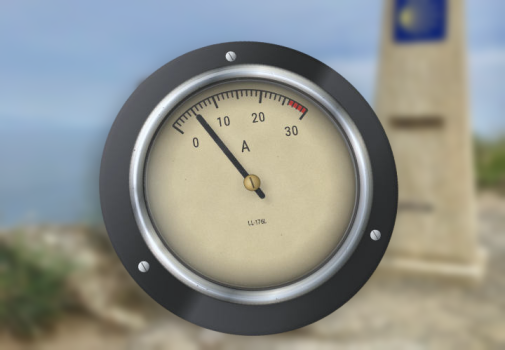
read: value=5 unit=A
